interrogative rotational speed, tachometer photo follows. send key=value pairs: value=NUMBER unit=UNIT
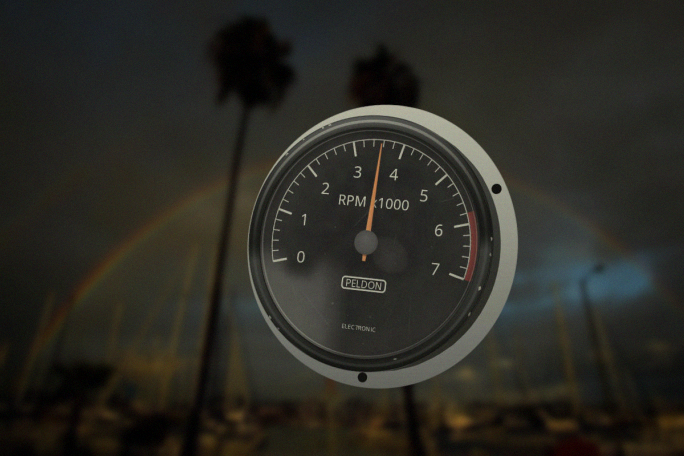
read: value=3600 unit=rpm
